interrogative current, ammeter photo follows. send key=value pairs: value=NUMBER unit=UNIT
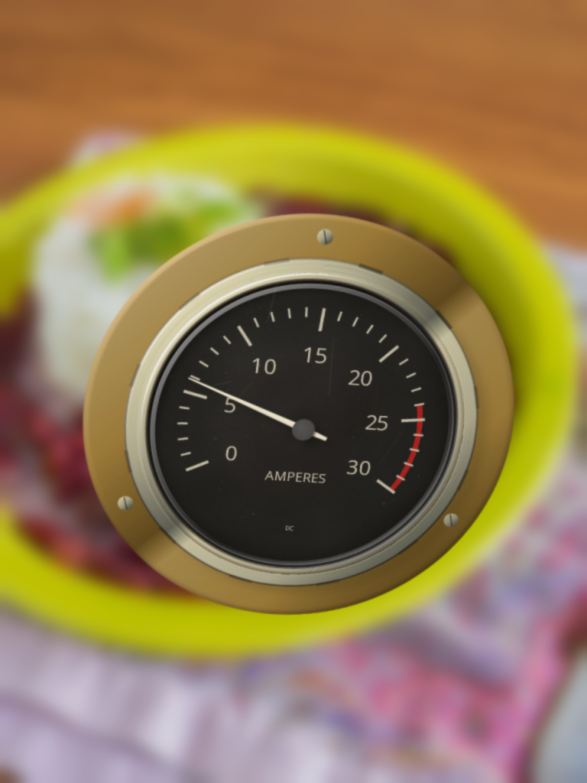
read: value=6 unit=A
